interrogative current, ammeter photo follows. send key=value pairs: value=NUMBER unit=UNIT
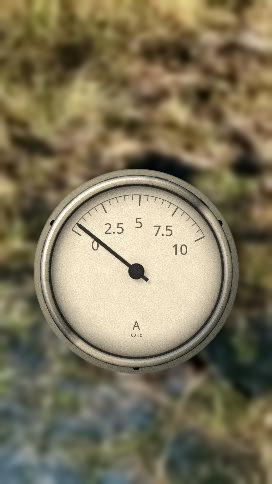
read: value=0.5 unit=A
